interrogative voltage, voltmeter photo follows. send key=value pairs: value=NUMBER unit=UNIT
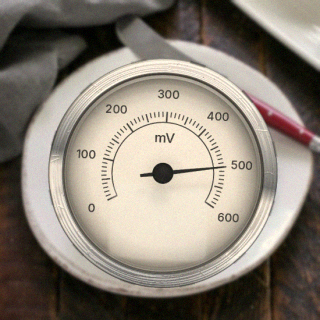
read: value=500 unit=mV
